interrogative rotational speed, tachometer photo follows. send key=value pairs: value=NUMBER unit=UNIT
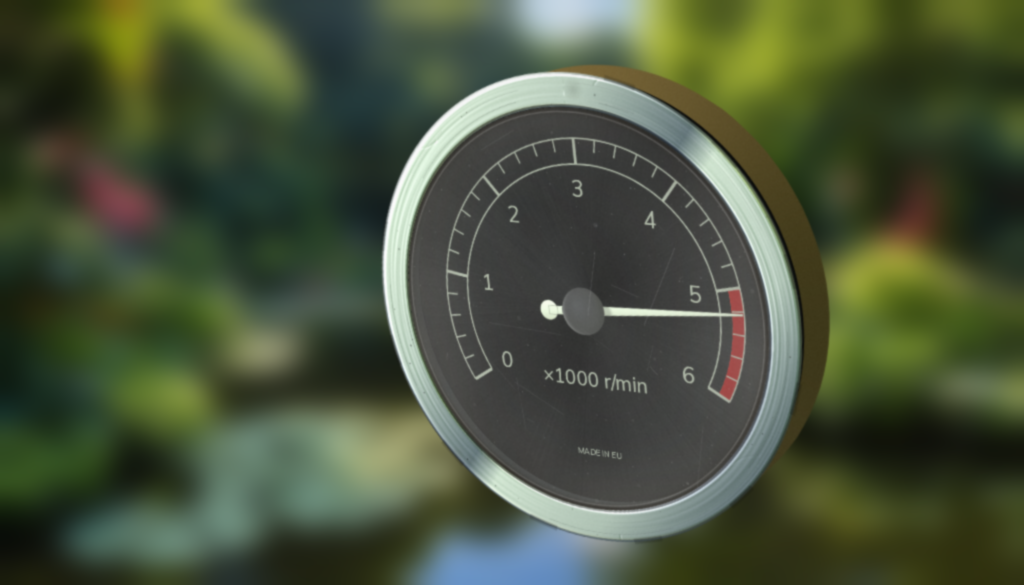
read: value=5200 unit=rpm
